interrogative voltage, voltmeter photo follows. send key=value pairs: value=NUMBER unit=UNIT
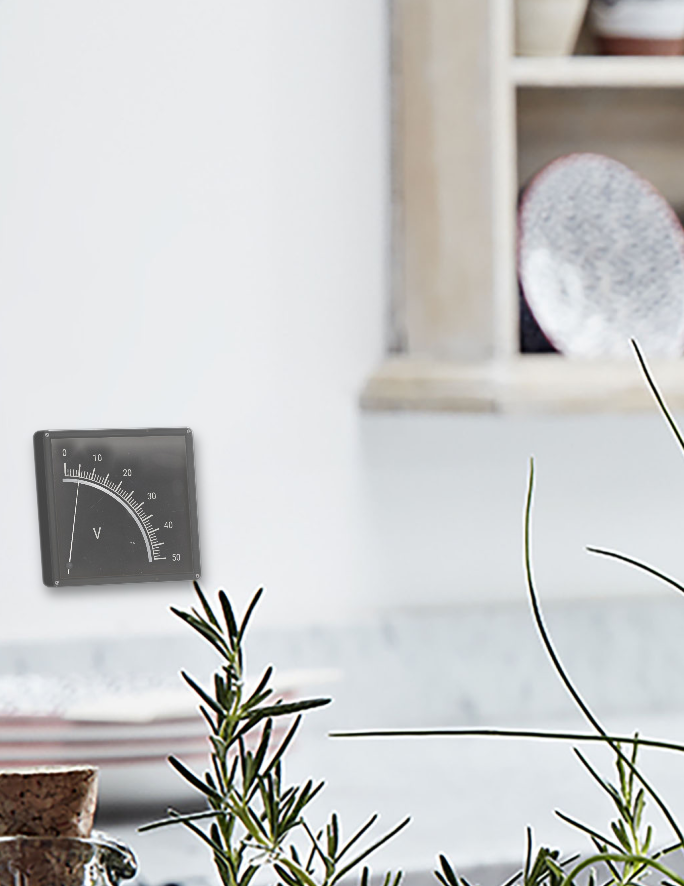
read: value=5 unit=V
